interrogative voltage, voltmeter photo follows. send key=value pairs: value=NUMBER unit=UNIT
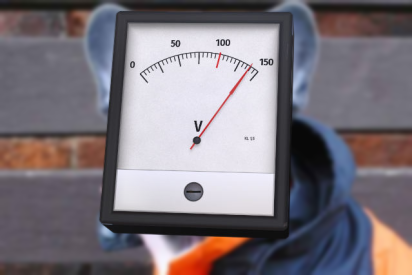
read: value=140 unit=V
